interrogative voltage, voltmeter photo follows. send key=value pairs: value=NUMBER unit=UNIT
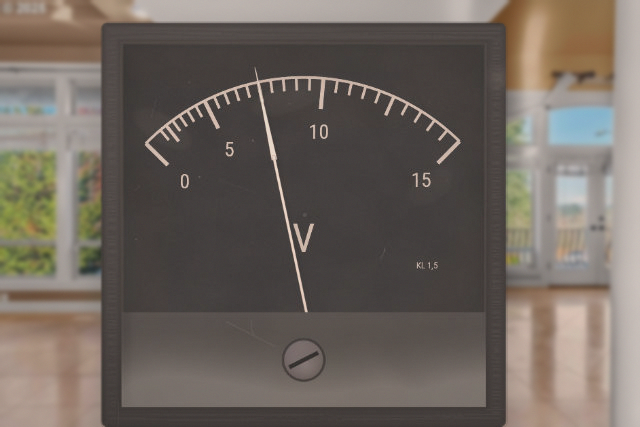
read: value=7.5 unit=V
